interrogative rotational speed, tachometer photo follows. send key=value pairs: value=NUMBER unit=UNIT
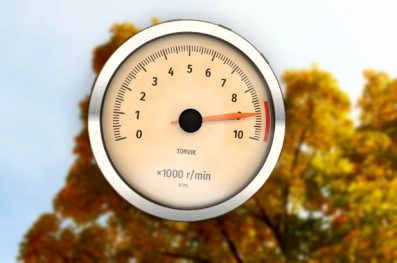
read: value=9000 unit=rpm
